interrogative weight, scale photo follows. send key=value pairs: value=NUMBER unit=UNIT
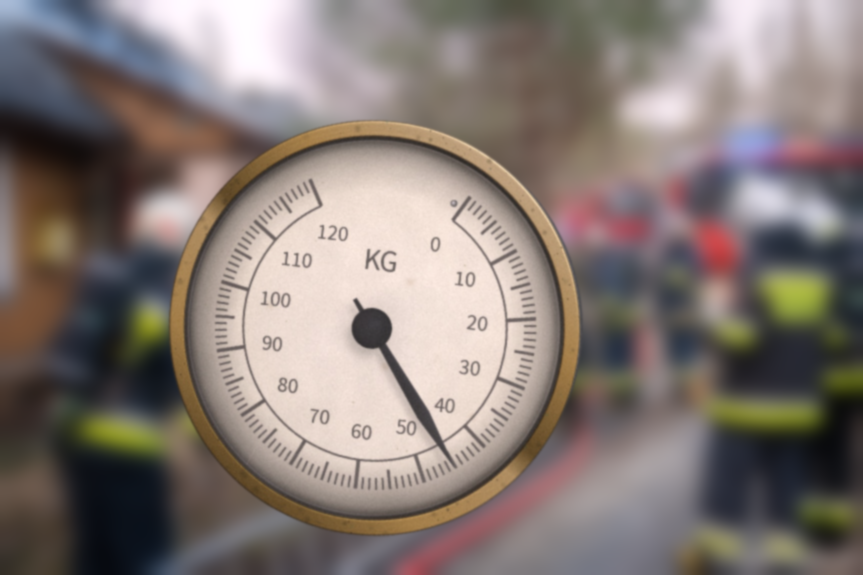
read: value=45 unit=kg
